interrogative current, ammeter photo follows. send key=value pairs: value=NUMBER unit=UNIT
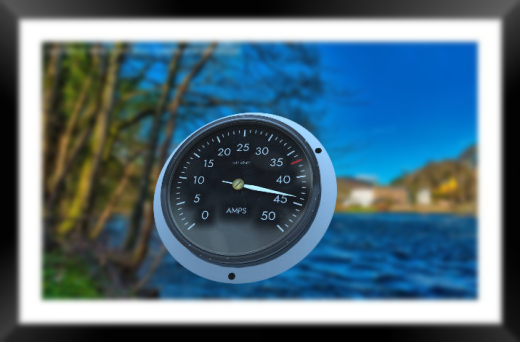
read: value=44 unit=A
